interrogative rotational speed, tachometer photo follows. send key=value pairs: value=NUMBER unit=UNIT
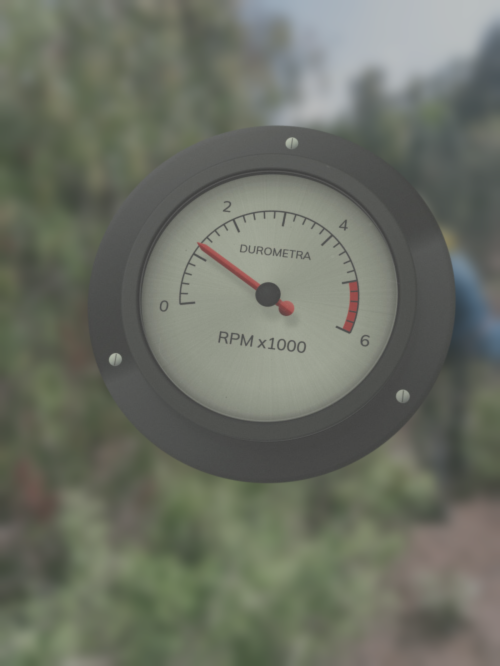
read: value=1200 unit=rpm
